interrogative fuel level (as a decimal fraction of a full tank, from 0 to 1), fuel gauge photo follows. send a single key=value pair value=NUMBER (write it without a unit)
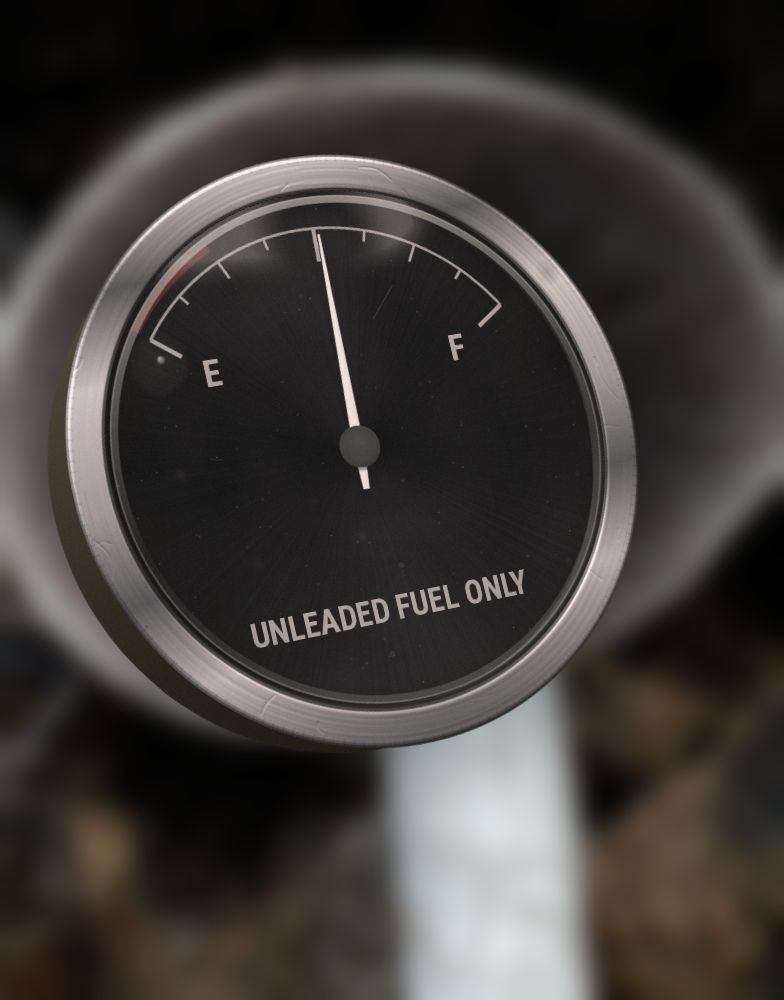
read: value=0.5
